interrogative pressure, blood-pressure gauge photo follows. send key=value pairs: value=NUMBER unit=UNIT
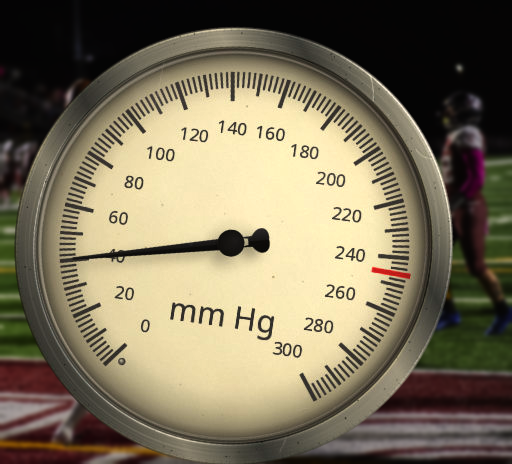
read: value=40 unit=mmHg
